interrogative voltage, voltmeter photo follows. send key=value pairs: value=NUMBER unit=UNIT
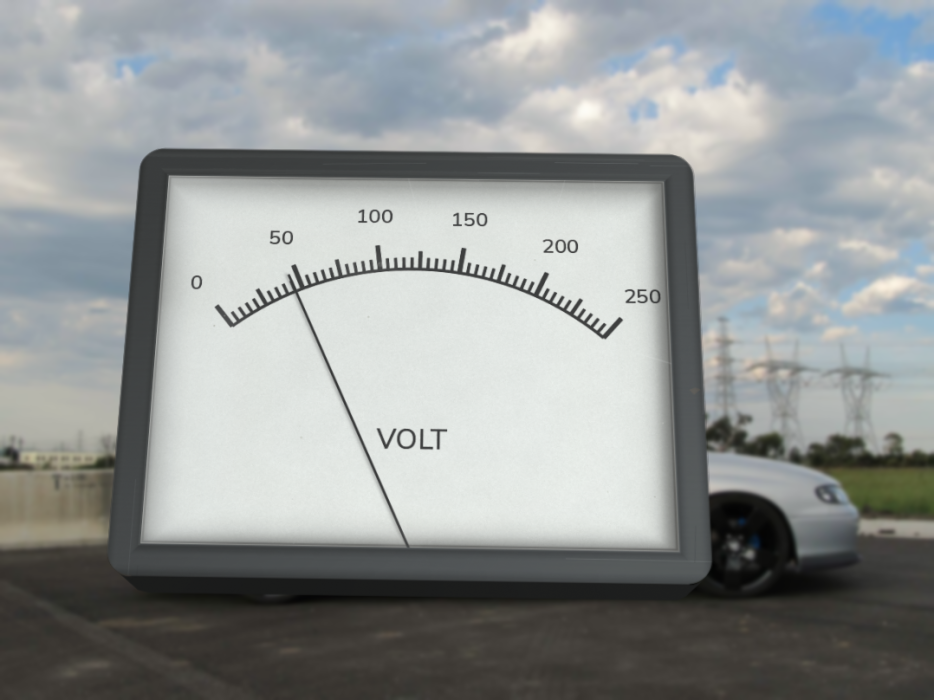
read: value=45 unit=V
